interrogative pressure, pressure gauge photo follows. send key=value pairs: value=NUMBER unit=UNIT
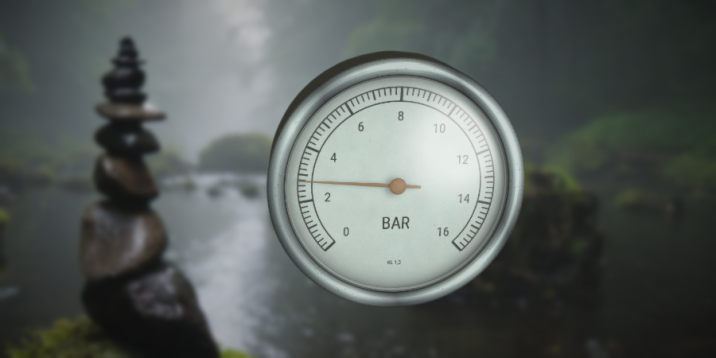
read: value=2.8 unit=bar
